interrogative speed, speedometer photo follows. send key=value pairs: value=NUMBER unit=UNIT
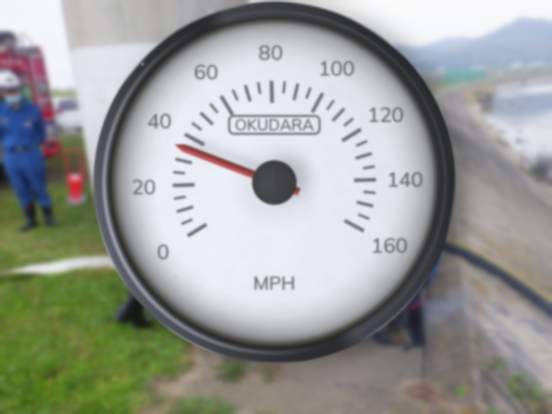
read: value=35 unit=mph
